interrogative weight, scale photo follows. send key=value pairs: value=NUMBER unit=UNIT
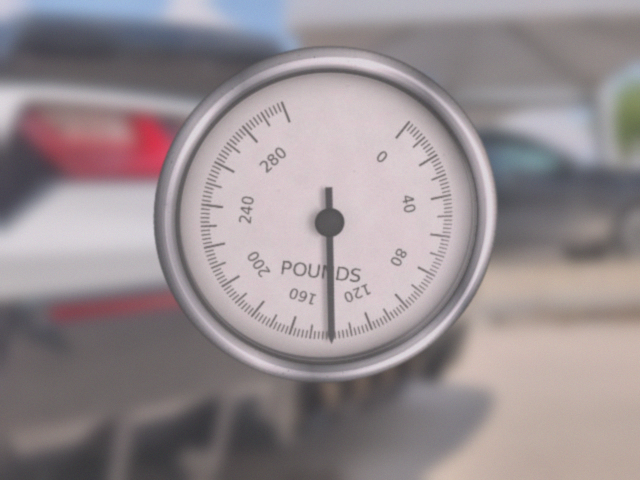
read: value=140 unit=lb
